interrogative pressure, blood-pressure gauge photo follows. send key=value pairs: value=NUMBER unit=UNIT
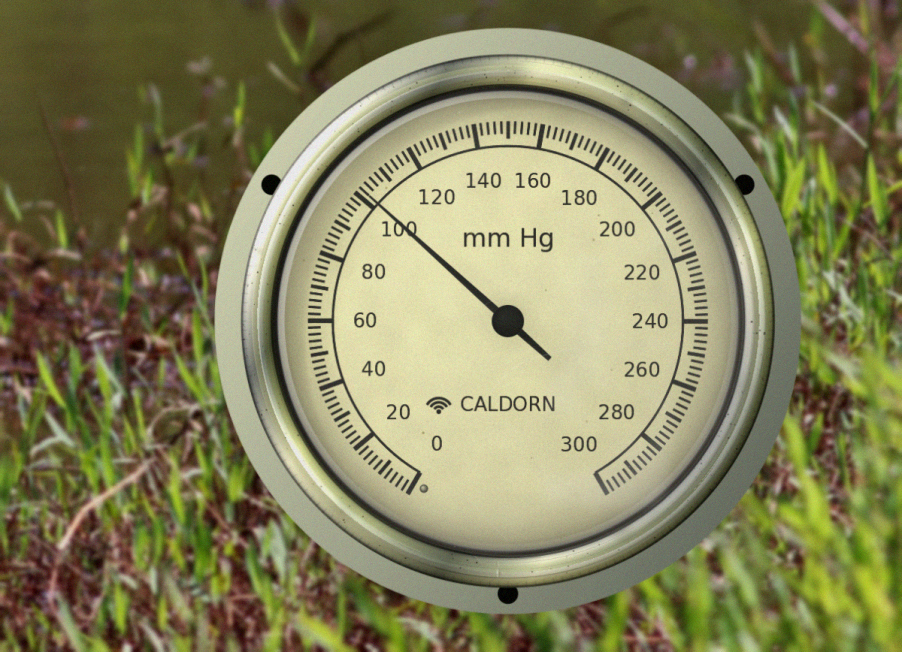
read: value=102 unit=mmHg
